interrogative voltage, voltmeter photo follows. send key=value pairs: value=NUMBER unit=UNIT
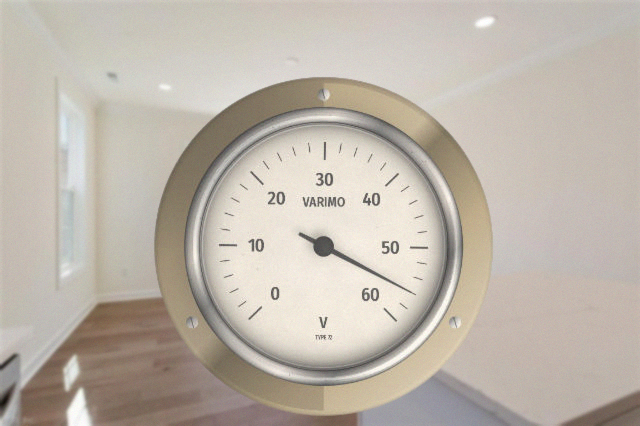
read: value=56 unit=V
